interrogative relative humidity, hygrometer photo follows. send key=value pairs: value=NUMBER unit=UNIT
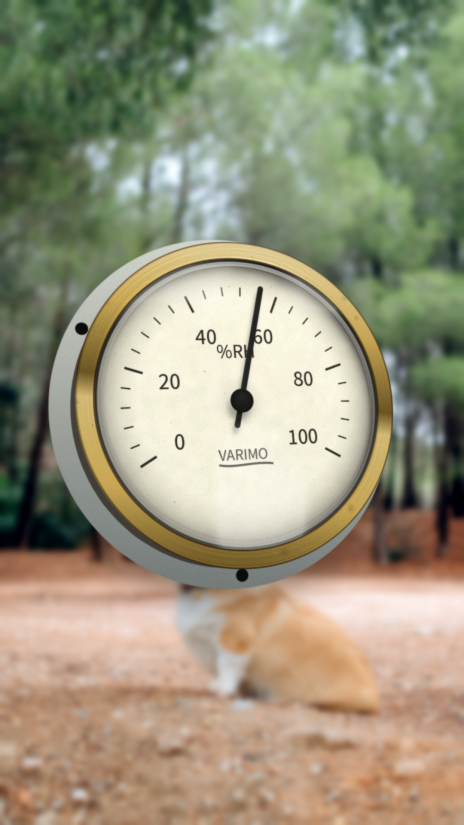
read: value=56 unit=%
